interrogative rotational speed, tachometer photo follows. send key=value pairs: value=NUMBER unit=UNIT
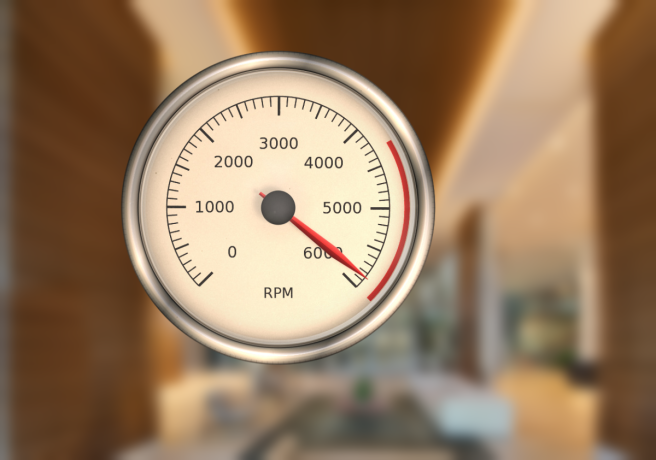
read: value=5850 unit=rpm
